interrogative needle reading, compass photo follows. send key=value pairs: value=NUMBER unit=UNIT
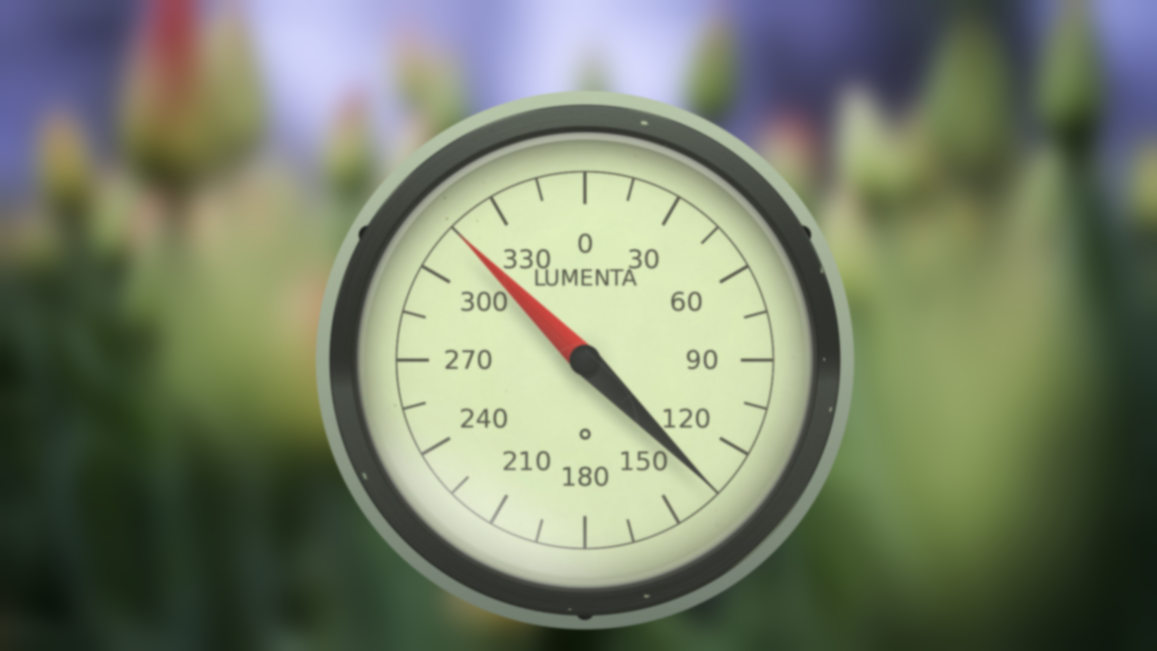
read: value=315 unit=°
